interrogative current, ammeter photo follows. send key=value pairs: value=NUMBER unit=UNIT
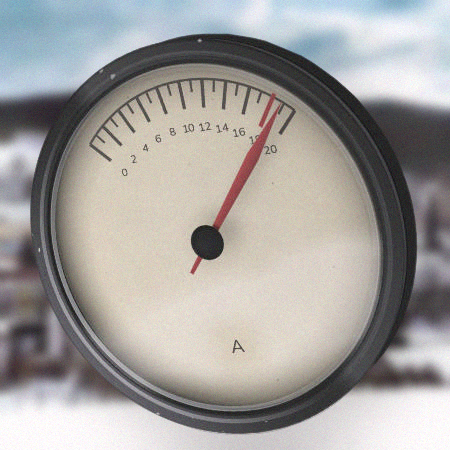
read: value=19 unit=A
